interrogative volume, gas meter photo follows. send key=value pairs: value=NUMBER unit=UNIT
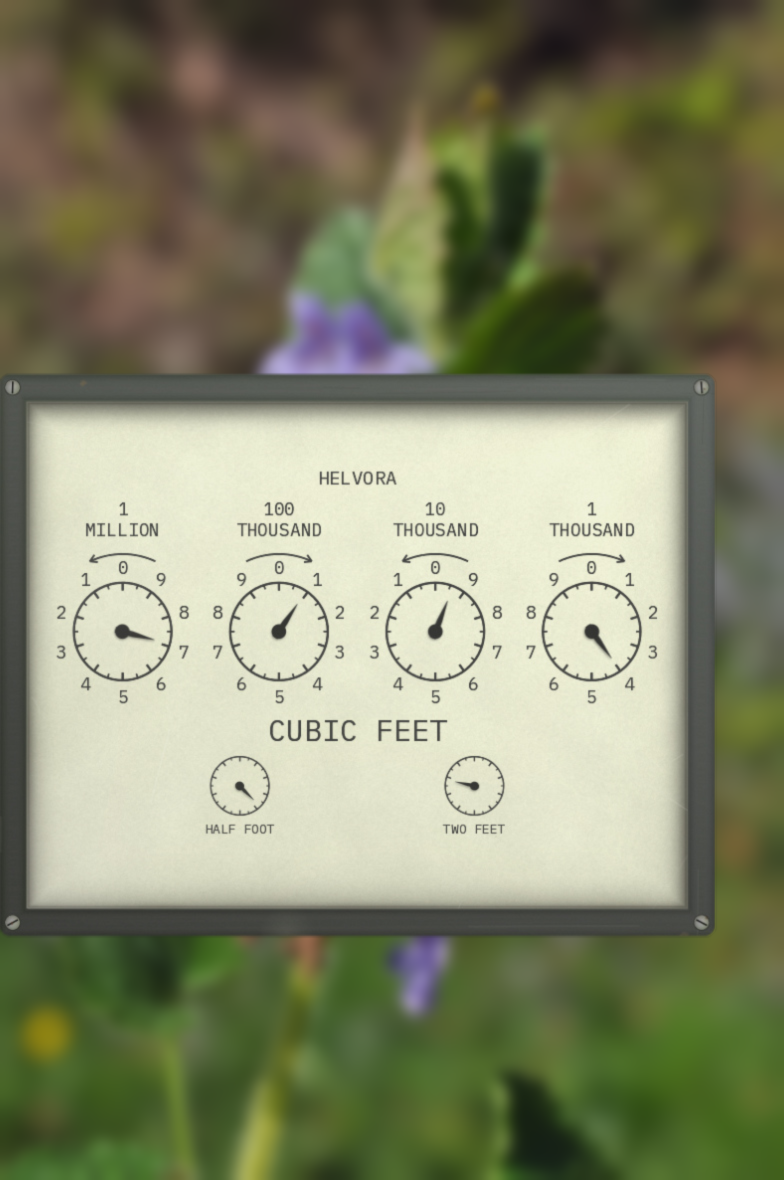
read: value=709400 unit=ft³
